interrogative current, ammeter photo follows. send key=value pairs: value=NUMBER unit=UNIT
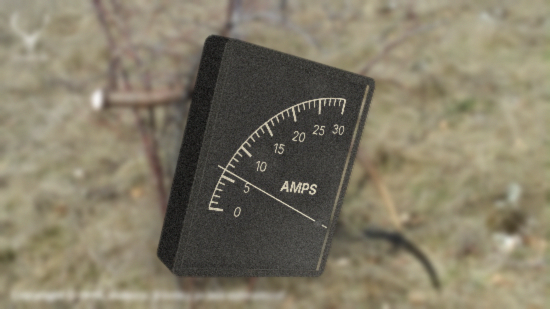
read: value=6 unit=A
